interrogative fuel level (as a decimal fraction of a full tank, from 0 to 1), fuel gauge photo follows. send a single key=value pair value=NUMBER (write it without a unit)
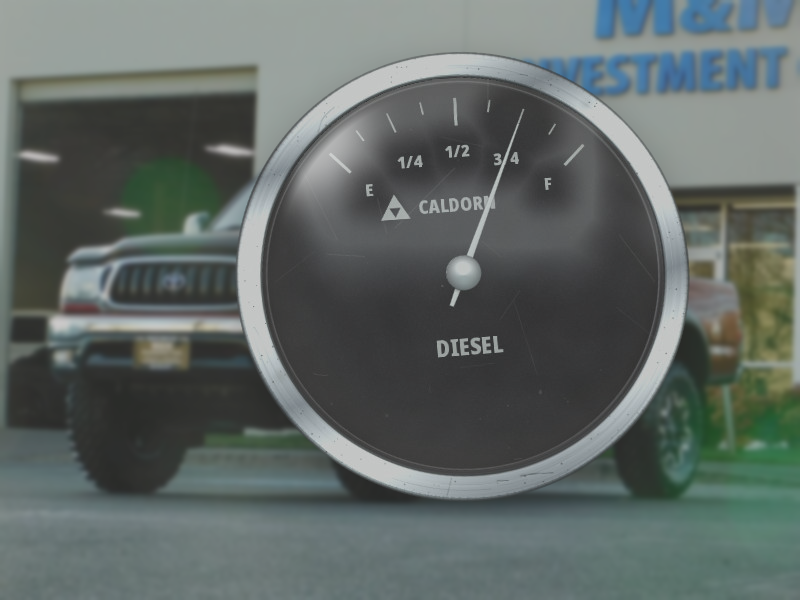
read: value=0.75
